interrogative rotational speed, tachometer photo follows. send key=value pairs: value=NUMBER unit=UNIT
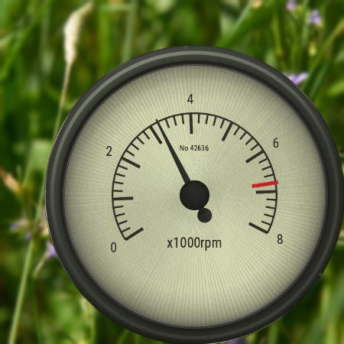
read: value=3200 unit=rpm
